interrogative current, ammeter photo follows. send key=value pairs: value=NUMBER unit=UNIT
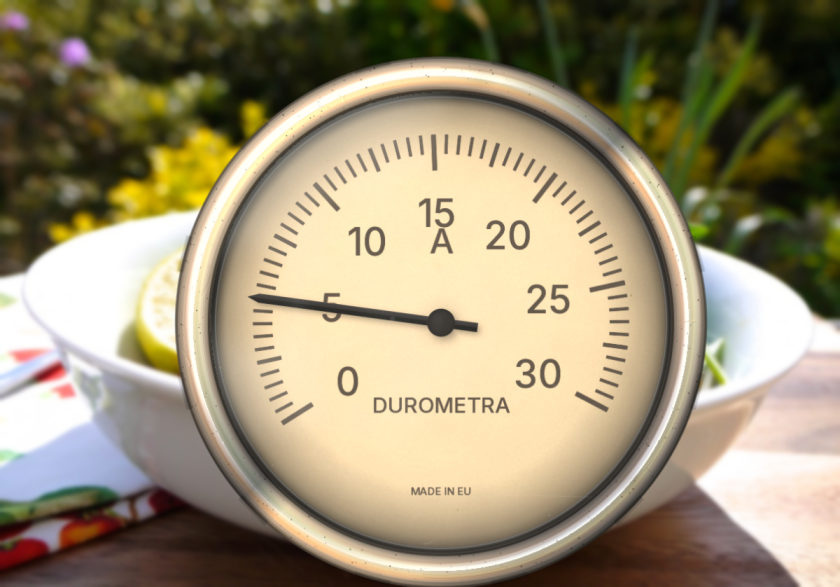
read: value=5 unit=A
